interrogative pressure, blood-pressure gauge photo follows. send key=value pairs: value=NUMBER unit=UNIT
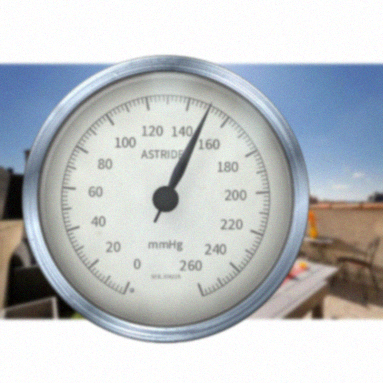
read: value=150 unit=mmHg
